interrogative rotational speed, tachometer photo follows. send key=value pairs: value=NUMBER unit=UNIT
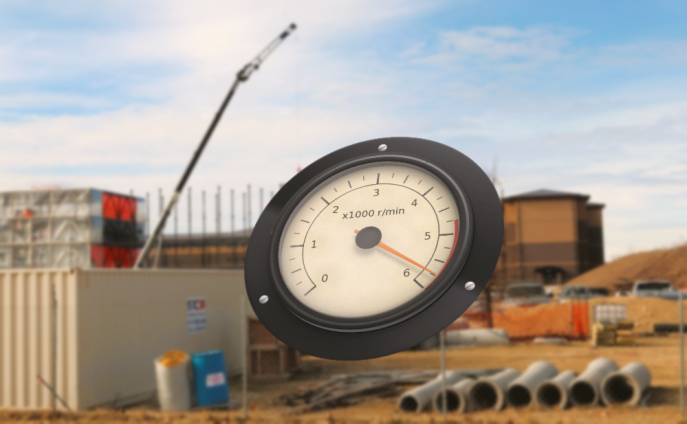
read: value=5750 unit=rpm
